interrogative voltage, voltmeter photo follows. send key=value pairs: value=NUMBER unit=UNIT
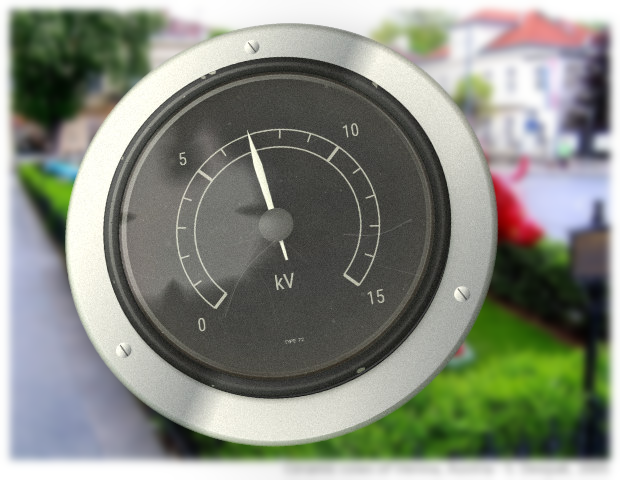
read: value=7 unit=kV
